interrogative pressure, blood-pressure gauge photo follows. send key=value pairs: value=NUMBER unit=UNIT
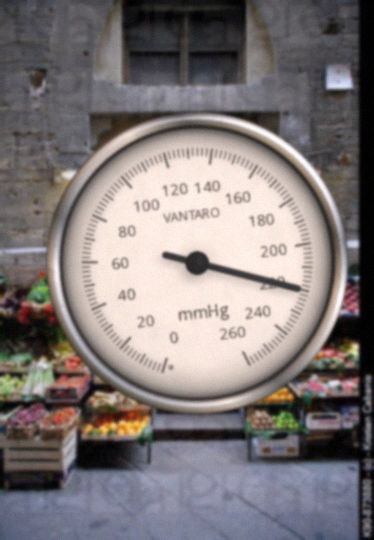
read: value=220 unit=mmHg
